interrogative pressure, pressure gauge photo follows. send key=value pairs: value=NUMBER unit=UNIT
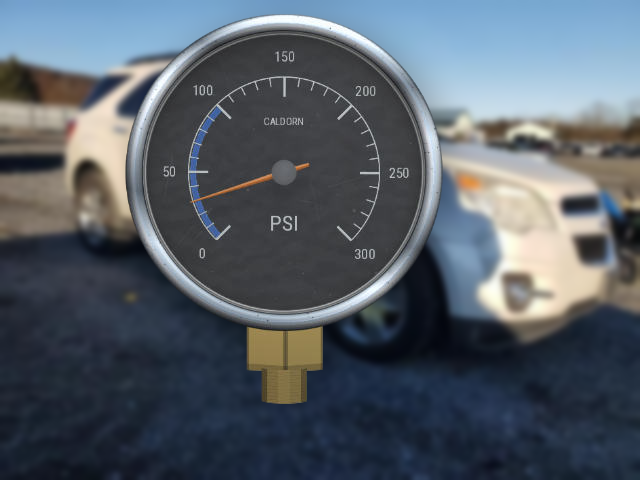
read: value=30 unit=psi
